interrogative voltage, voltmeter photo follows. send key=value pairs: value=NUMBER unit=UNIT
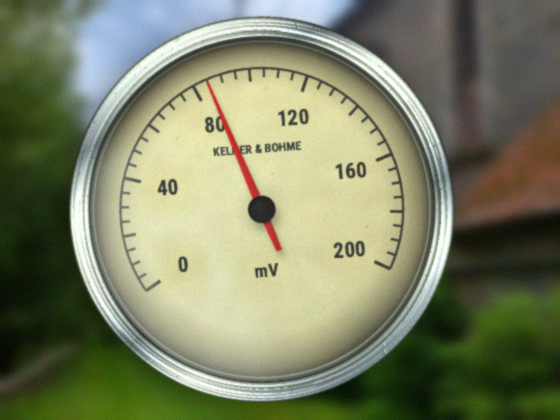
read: value=85 unit=mV
